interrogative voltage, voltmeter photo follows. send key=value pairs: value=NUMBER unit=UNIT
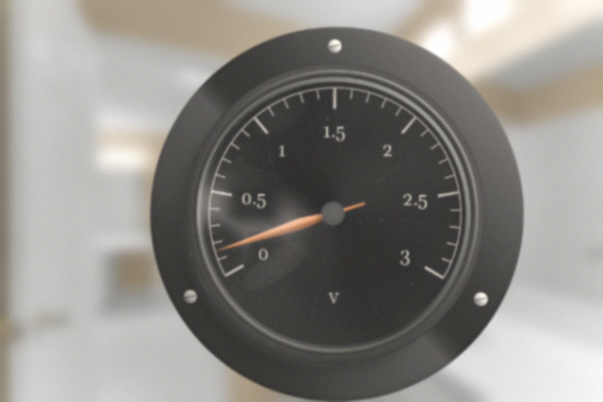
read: value=0.15 unit=V
